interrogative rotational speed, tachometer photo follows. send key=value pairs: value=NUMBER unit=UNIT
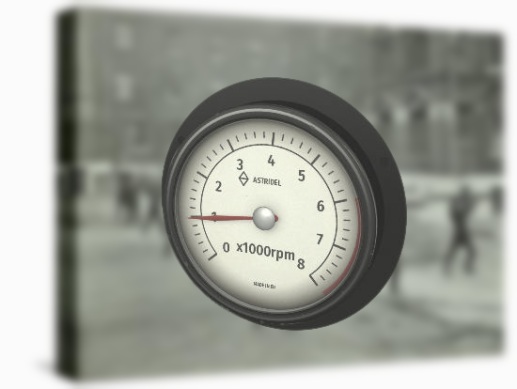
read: value=1000 unit=rpm
